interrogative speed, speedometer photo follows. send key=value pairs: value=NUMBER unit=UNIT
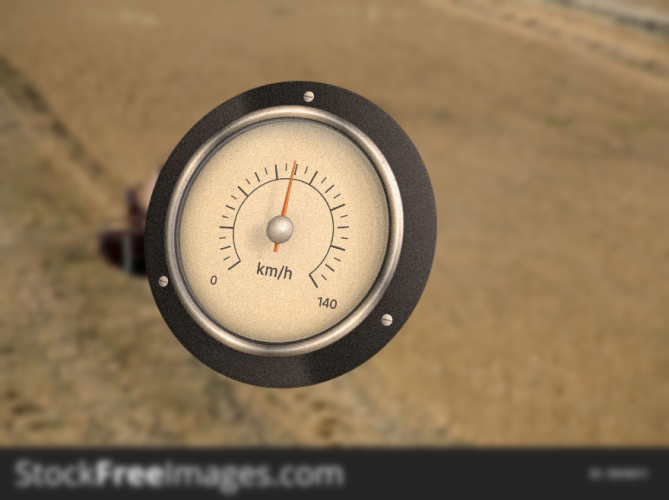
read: value=70 unit=km/h
